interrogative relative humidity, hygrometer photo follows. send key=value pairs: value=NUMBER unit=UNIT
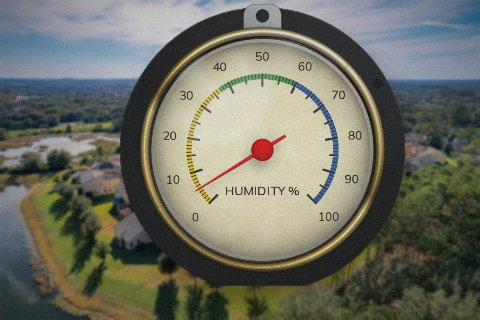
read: value=5 unit=%
